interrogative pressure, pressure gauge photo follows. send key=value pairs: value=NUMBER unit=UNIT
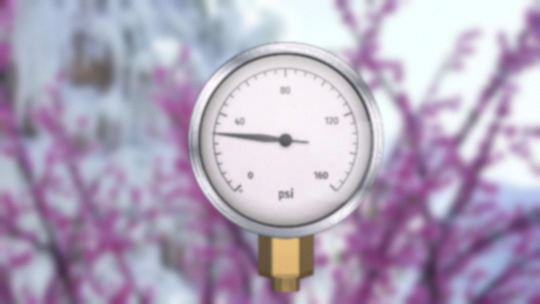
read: value=30 unit=psi
